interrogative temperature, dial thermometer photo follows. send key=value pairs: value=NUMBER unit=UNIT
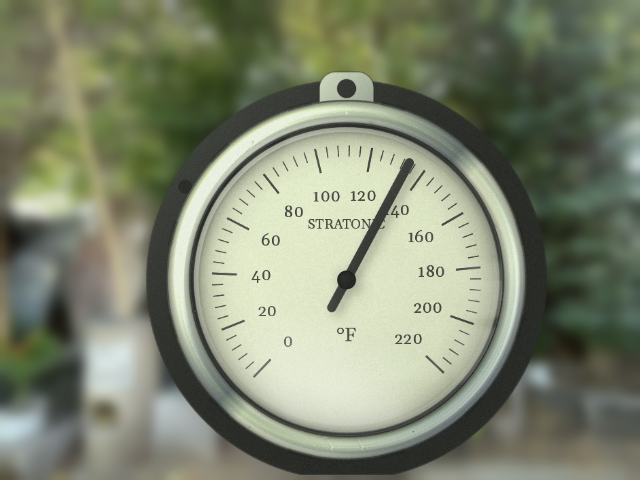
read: value=134 unit=°F
